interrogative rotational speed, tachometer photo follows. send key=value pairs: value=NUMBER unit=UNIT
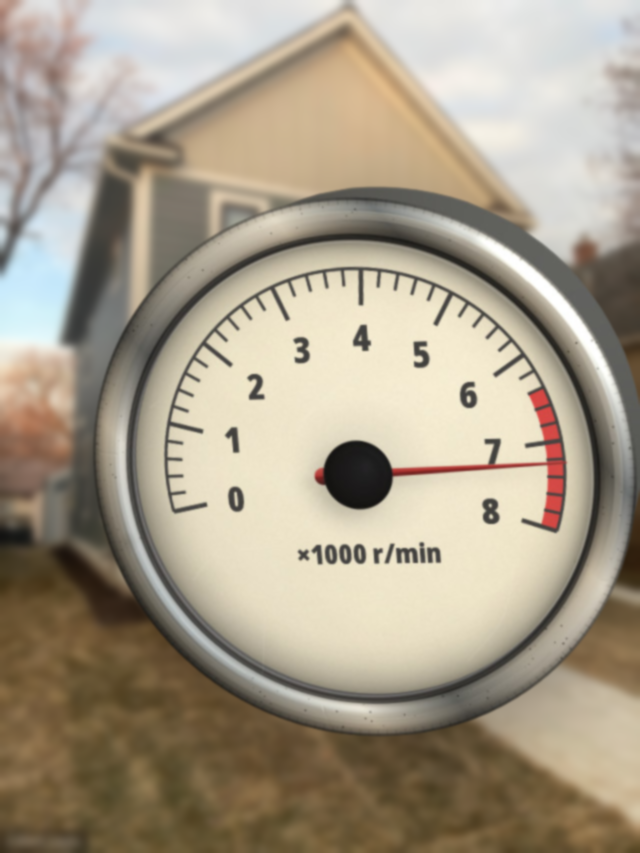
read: value=7200 unit=rpm
